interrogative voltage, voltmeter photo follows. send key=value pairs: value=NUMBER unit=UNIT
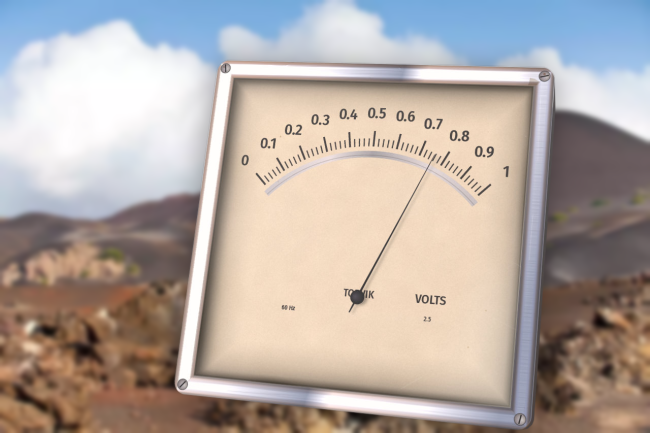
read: value=0.76 unit=V
